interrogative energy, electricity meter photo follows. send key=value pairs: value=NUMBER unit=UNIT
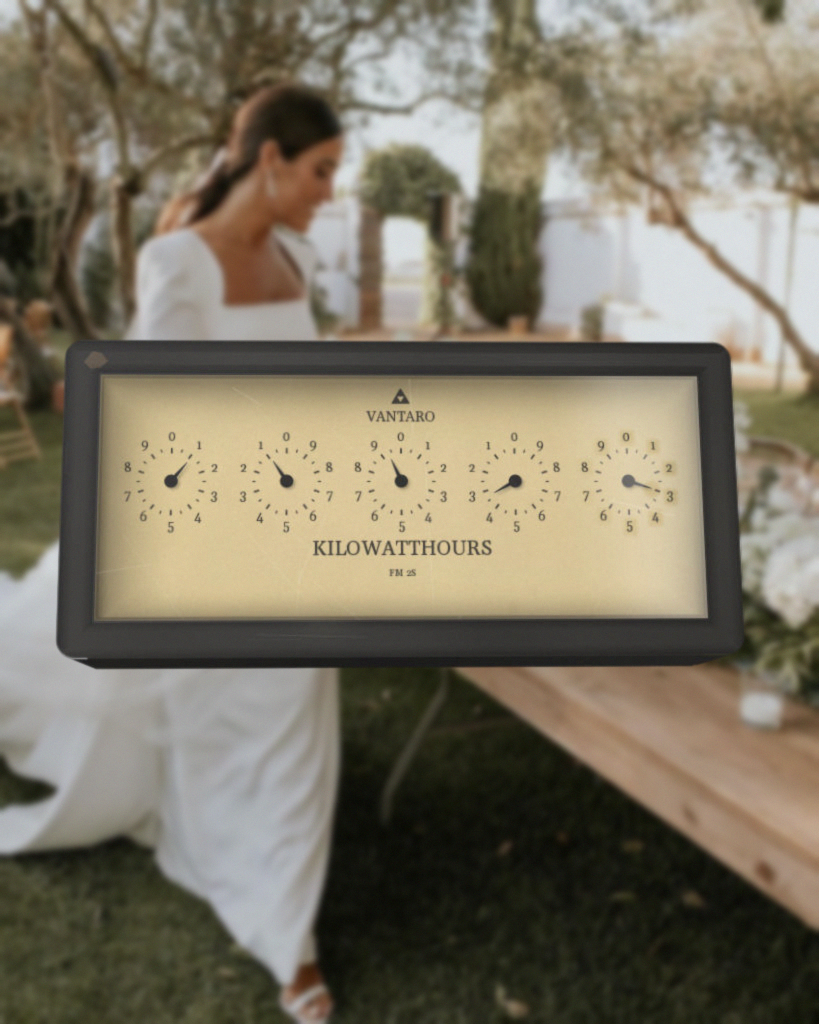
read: value=10933 unit=kWh
